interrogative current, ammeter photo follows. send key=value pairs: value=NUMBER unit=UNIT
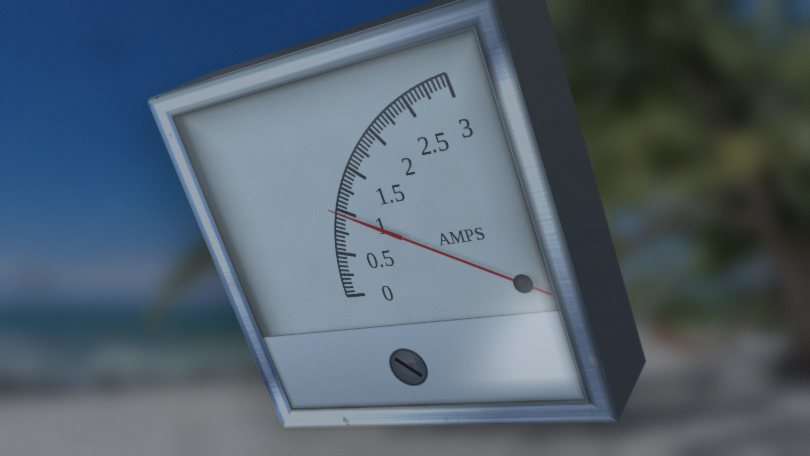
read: value=1 unit=A
